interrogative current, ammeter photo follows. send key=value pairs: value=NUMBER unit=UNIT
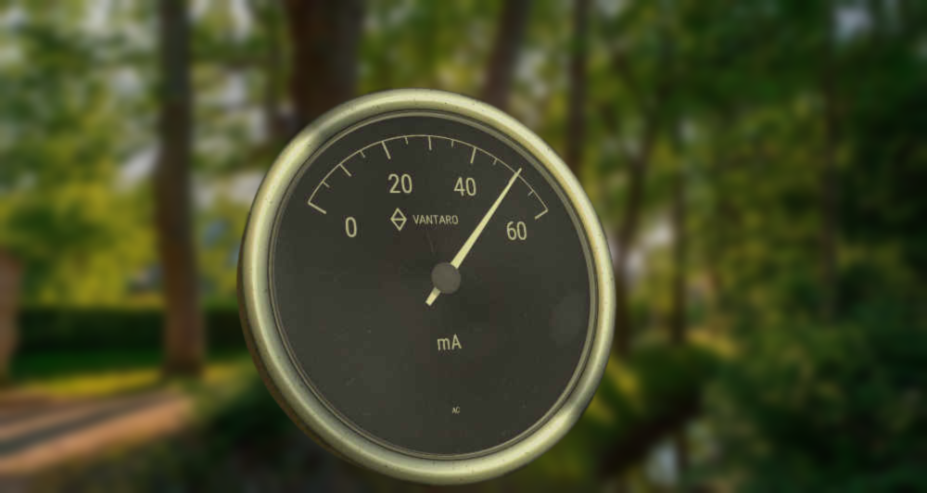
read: value=50 unit=mA
